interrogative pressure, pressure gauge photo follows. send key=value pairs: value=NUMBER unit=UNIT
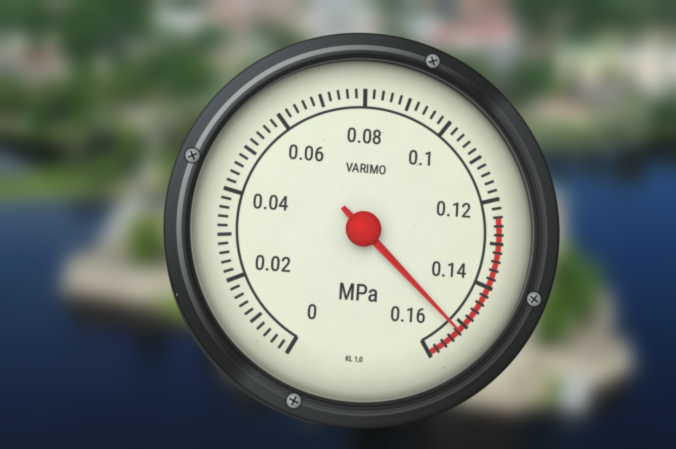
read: value=0.152 unit=MPa
